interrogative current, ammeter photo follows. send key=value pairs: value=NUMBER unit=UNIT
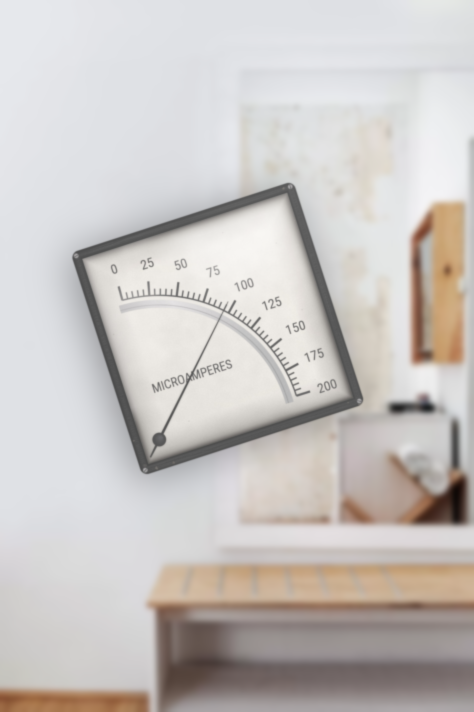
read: value=95 unit=µA
